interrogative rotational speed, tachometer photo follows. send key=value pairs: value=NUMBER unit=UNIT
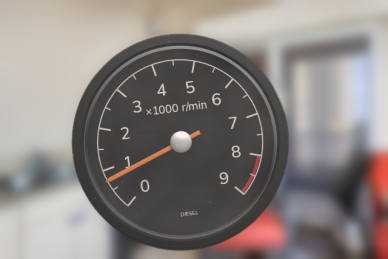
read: value=750 unit=rpm
